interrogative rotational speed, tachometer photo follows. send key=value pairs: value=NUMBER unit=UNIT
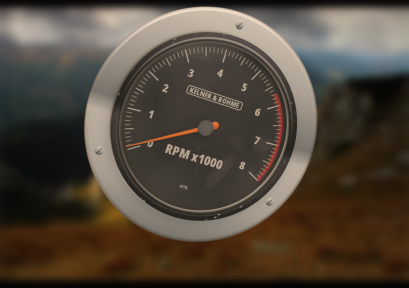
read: value=100 unit=rpm
